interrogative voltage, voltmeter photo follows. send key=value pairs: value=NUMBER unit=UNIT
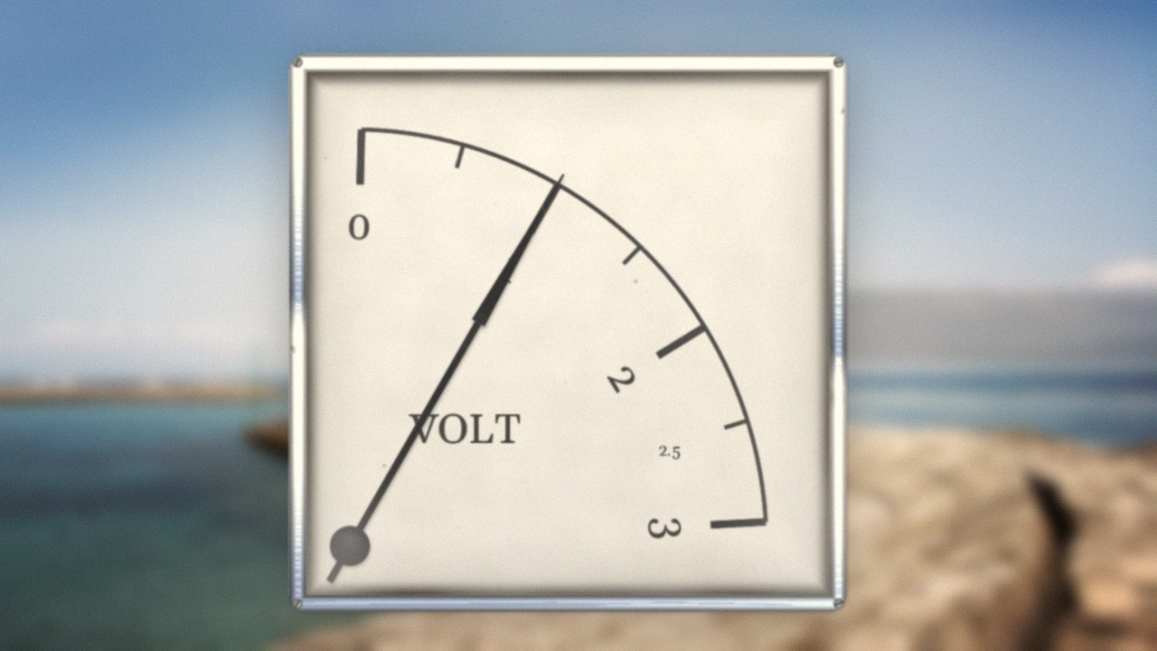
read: value=1 unit=V
